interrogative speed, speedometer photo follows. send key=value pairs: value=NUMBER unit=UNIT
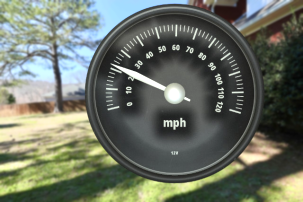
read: value=22 unit=mph
